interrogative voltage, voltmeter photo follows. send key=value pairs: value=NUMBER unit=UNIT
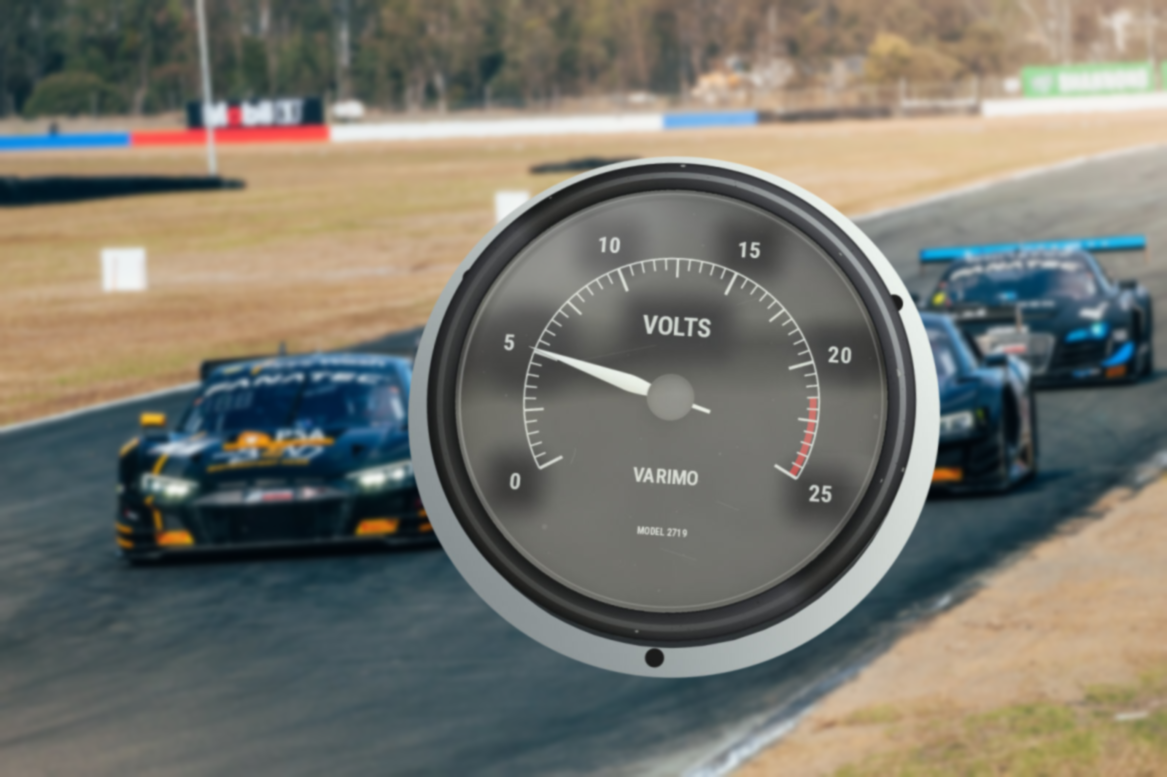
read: value=5 unit=V
